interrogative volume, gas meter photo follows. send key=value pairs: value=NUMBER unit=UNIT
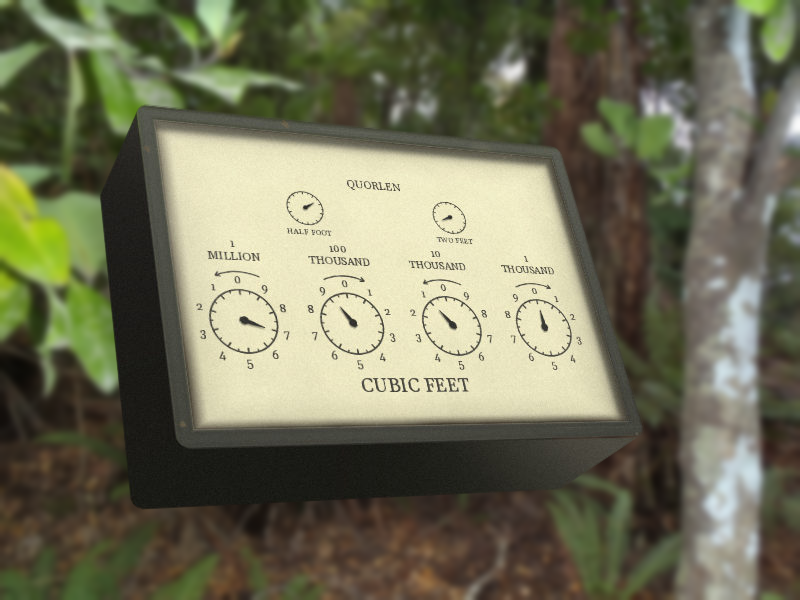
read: value=691000 unit=ft³
